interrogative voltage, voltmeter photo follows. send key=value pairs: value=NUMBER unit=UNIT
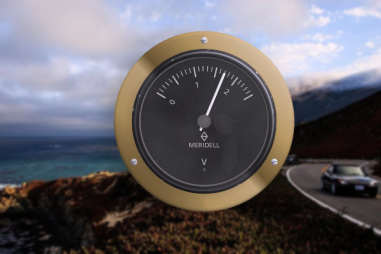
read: value=1.7 unit=V
